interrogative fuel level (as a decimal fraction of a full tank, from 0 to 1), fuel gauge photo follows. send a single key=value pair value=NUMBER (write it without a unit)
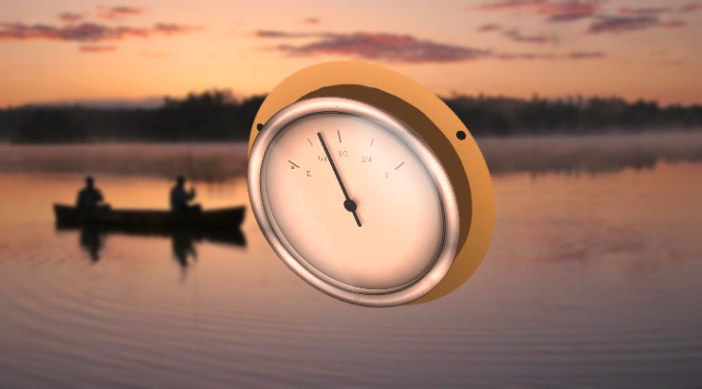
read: value=0.375
